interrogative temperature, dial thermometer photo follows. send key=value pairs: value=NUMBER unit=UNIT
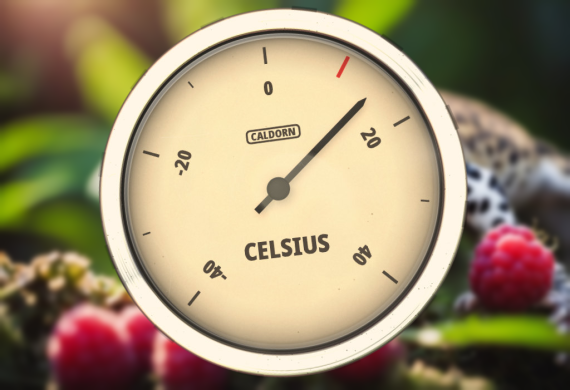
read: value=15 unit=°C
